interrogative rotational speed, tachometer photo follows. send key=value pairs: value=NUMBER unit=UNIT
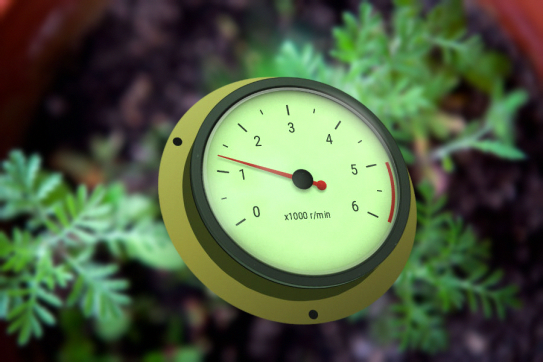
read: value=1250 unit=rpm
